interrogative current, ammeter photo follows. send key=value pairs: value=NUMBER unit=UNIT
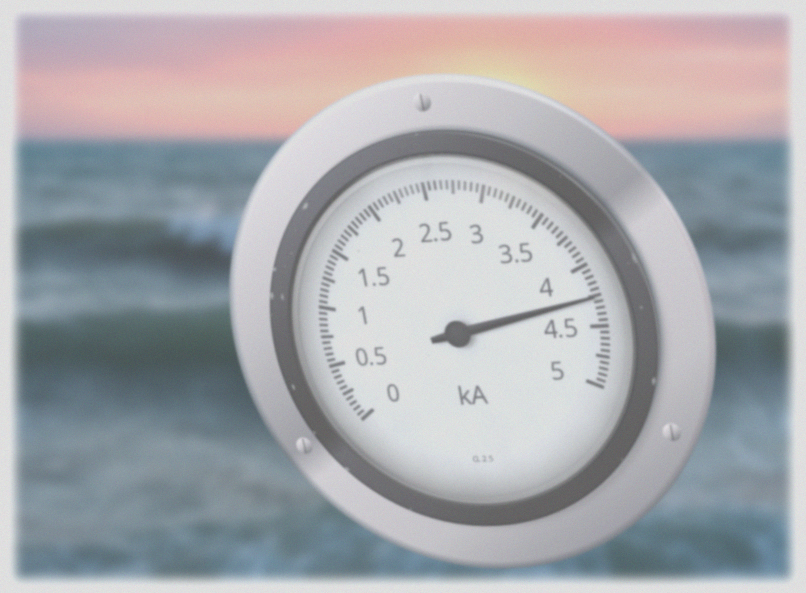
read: value=4.25 unit=kA
